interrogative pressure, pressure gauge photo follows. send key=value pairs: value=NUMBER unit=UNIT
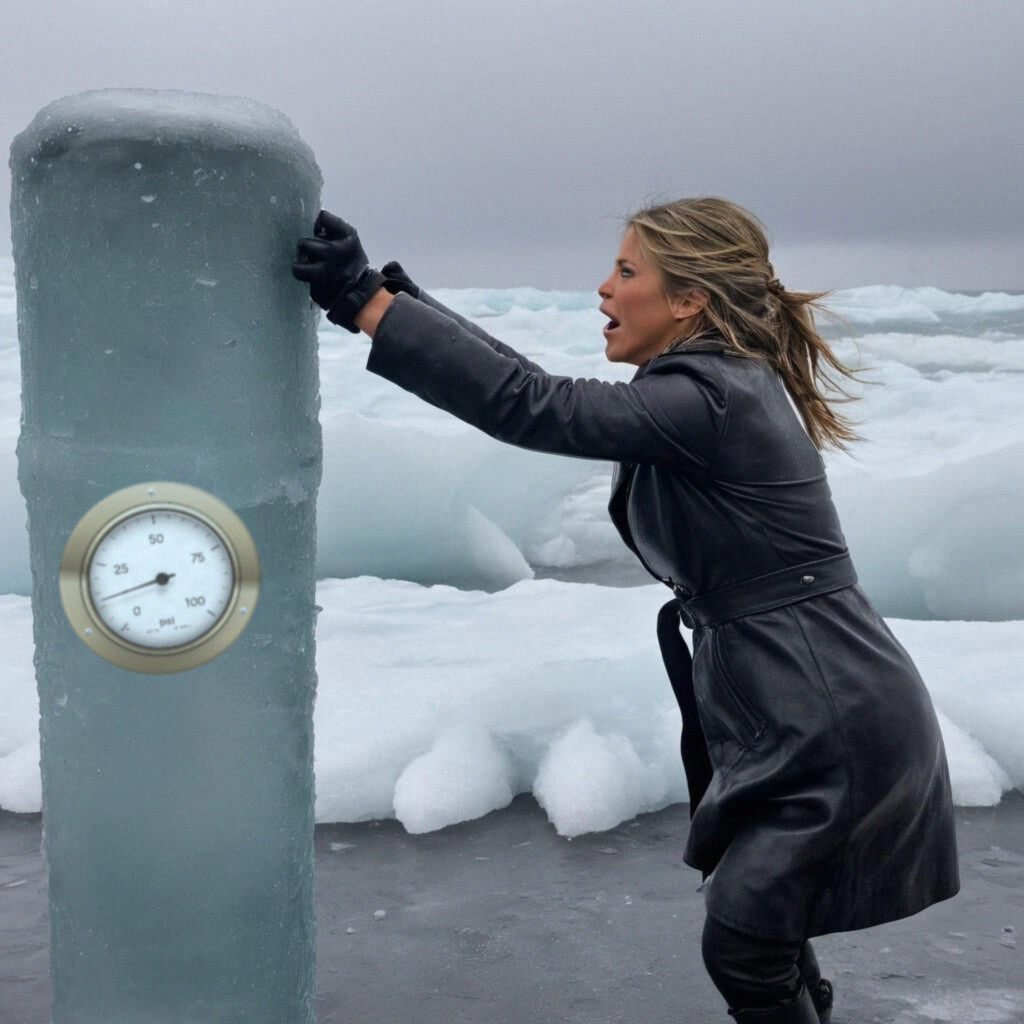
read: value=12.5 unit=psi
